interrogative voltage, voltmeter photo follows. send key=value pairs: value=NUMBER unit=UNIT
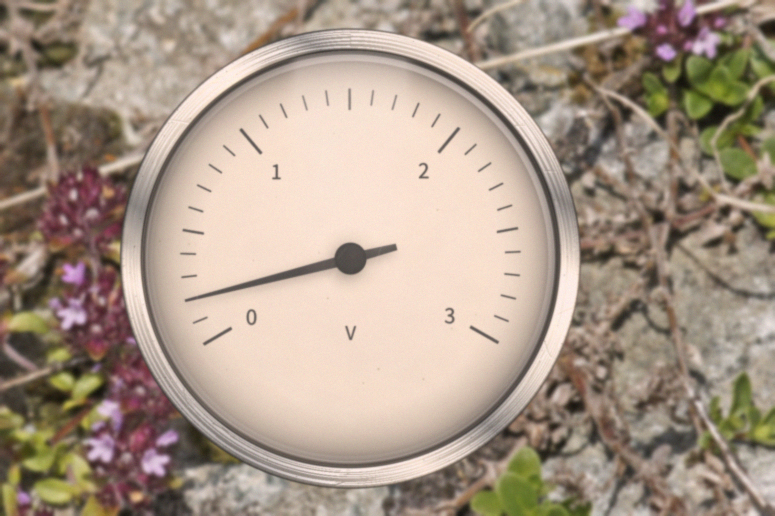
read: value=0.2 unit=V
